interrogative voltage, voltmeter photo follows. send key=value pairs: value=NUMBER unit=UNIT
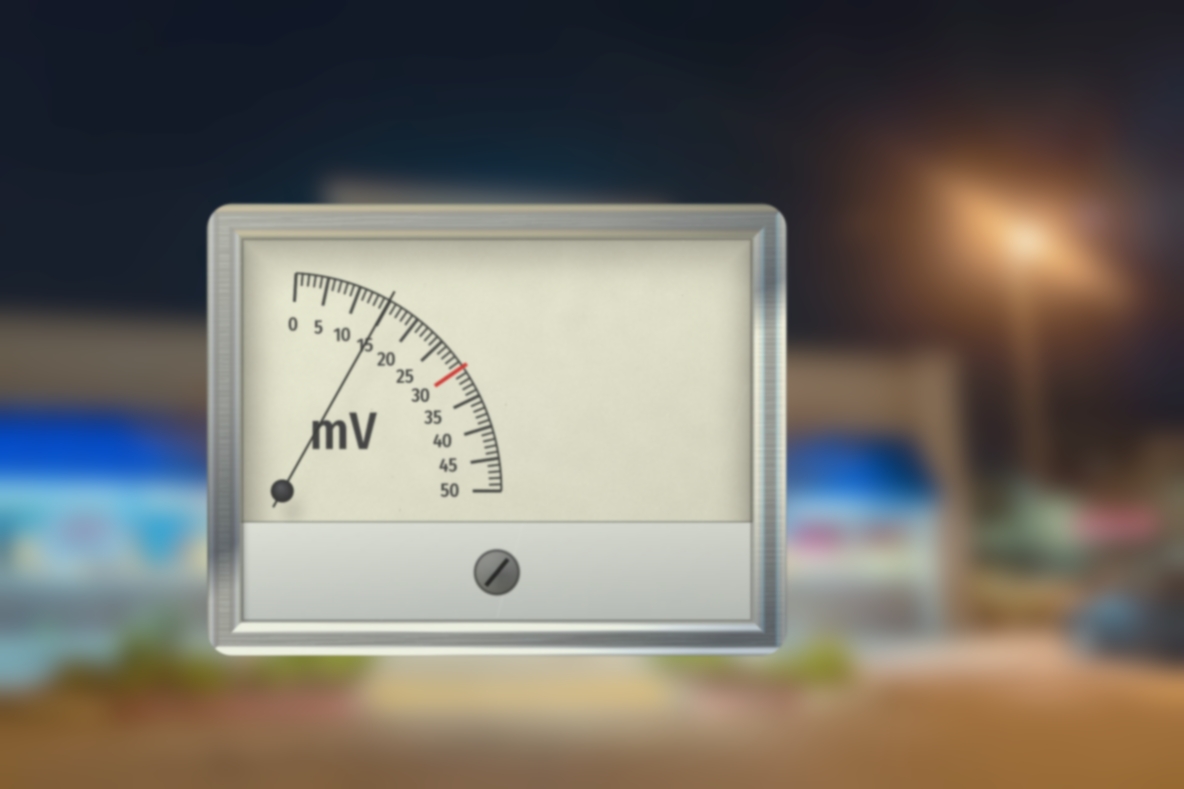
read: value=15 unit=mV
